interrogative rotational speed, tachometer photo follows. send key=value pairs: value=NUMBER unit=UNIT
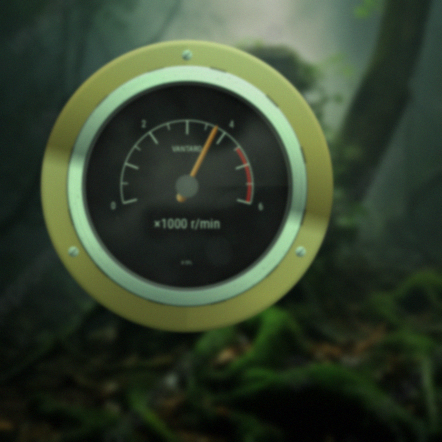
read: value=3750 unit=rpm
